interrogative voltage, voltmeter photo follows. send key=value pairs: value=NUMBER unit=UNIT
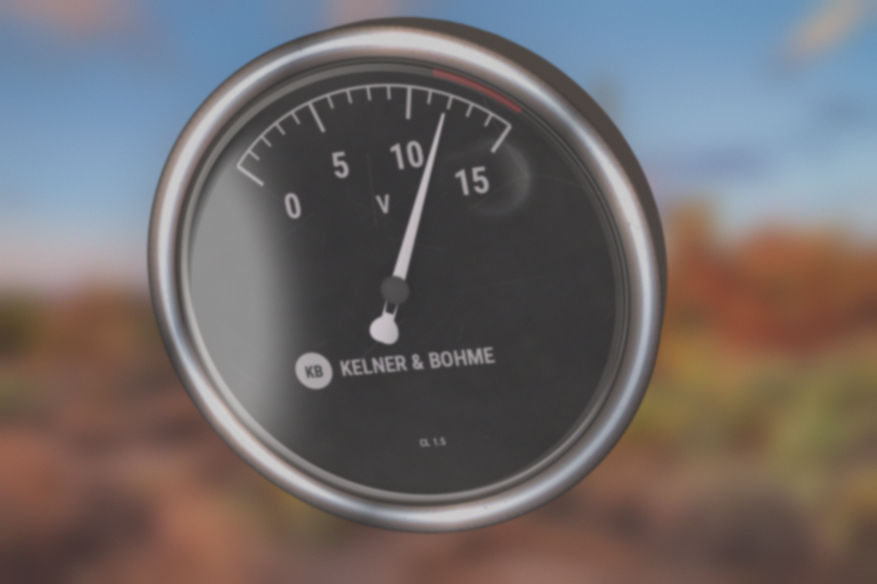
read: value=12 unit=V
